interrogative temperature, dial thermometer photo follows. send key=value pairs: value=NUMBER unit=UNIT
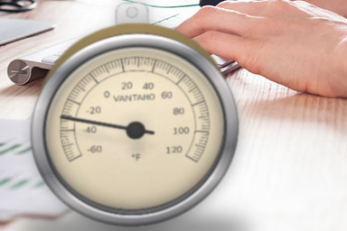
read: value=-30 unit=°F
